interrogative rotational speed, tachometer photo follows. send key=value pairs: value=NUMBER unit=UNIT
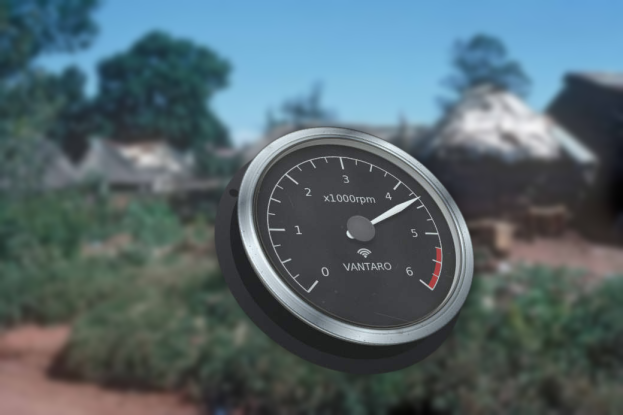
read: value=4375 unit=rpm
